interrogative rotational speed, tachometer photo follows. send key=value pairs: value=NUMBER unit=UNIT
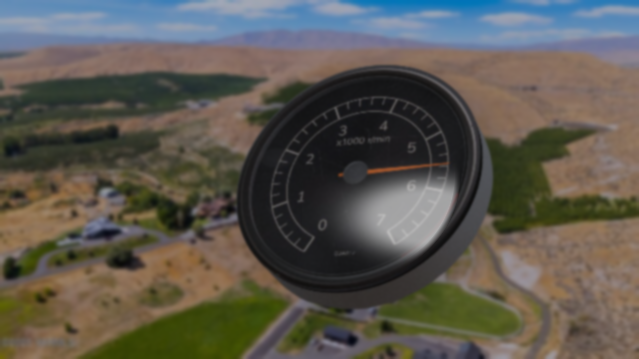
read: value=5600 unit=rpm
